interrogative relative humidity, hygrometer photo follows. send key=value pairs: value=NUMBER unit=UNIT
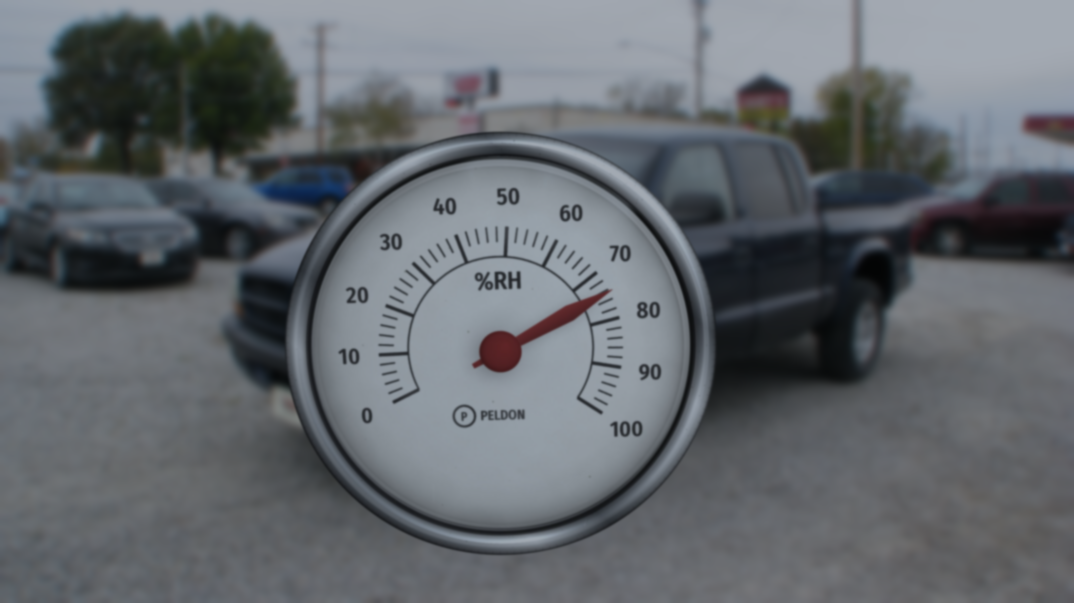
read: value=74 unit=%
